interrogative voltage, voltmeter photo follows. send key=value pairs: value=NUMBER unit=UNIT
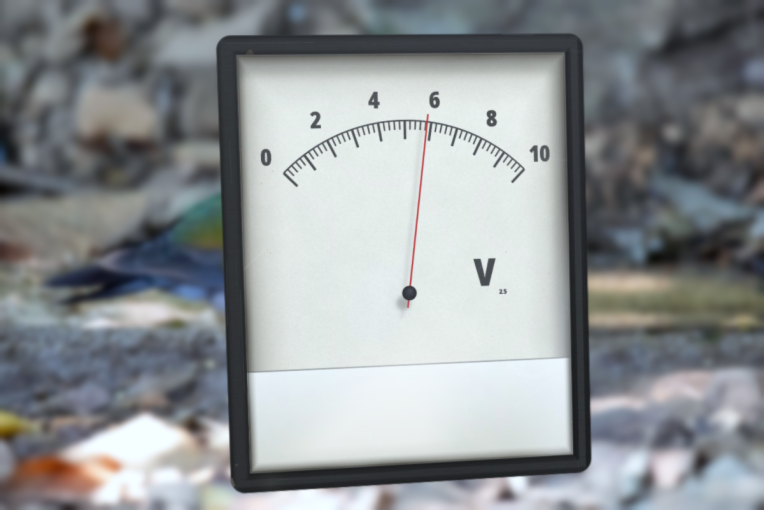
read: value=5.8 unit=V
